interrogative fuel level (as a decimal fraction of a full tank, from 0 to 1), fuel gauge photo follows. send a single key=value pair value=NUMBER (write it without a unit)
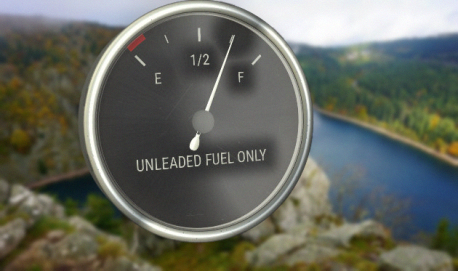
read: value=0.75
